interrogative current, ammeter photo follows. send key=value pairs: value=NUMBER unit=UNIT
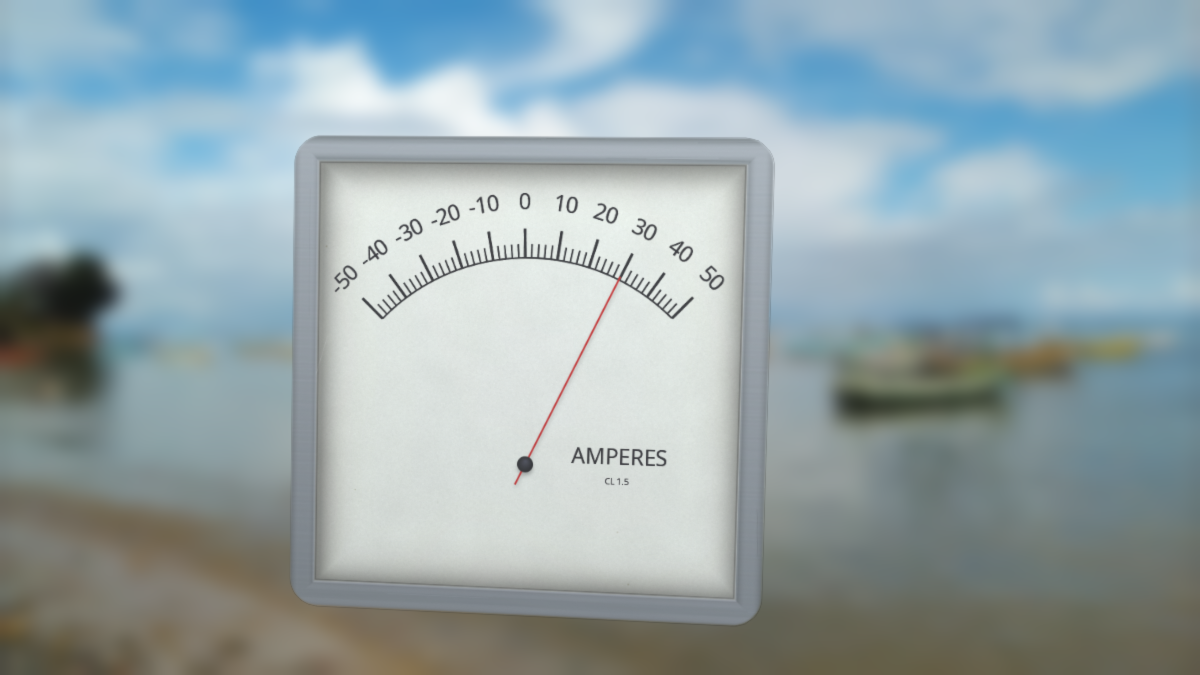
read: value=30 unit=A
